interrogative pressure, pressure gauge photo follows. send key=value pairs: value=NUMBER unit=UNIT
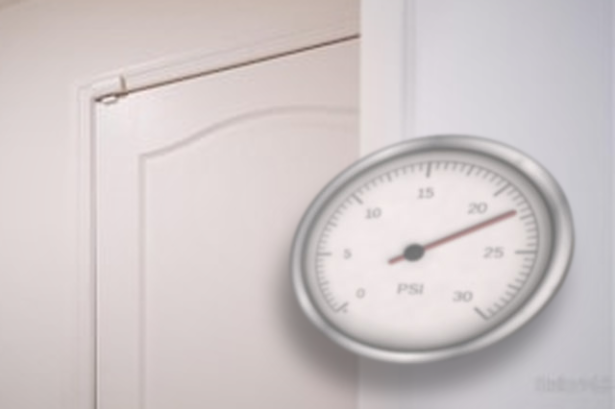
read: value=22 unit=psi
